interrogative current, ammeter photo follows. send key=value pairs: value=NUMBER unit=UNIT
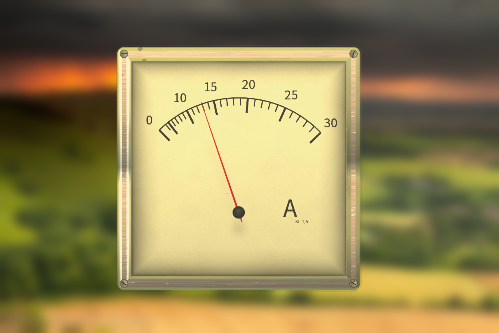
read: value=13 unit=A
